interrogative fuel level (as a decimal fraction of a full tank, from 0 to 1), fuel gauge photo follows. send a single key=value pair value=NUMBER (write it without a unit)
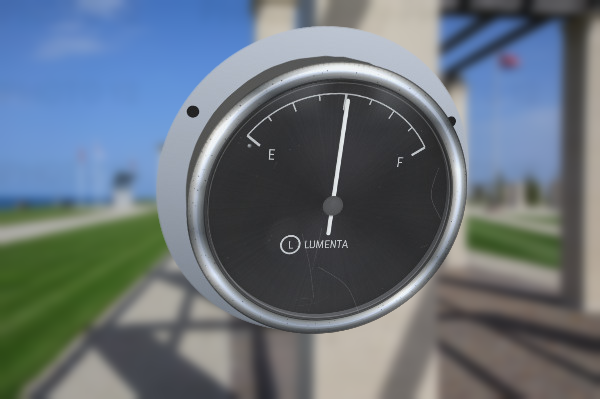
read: value=0.5
